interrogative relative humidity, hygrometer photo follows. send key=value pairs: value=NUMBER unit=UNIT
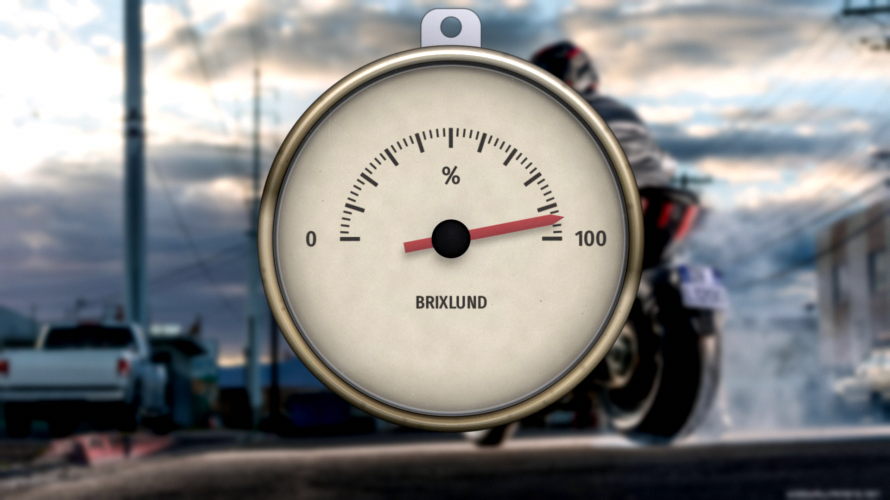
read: value=94 unit=%
